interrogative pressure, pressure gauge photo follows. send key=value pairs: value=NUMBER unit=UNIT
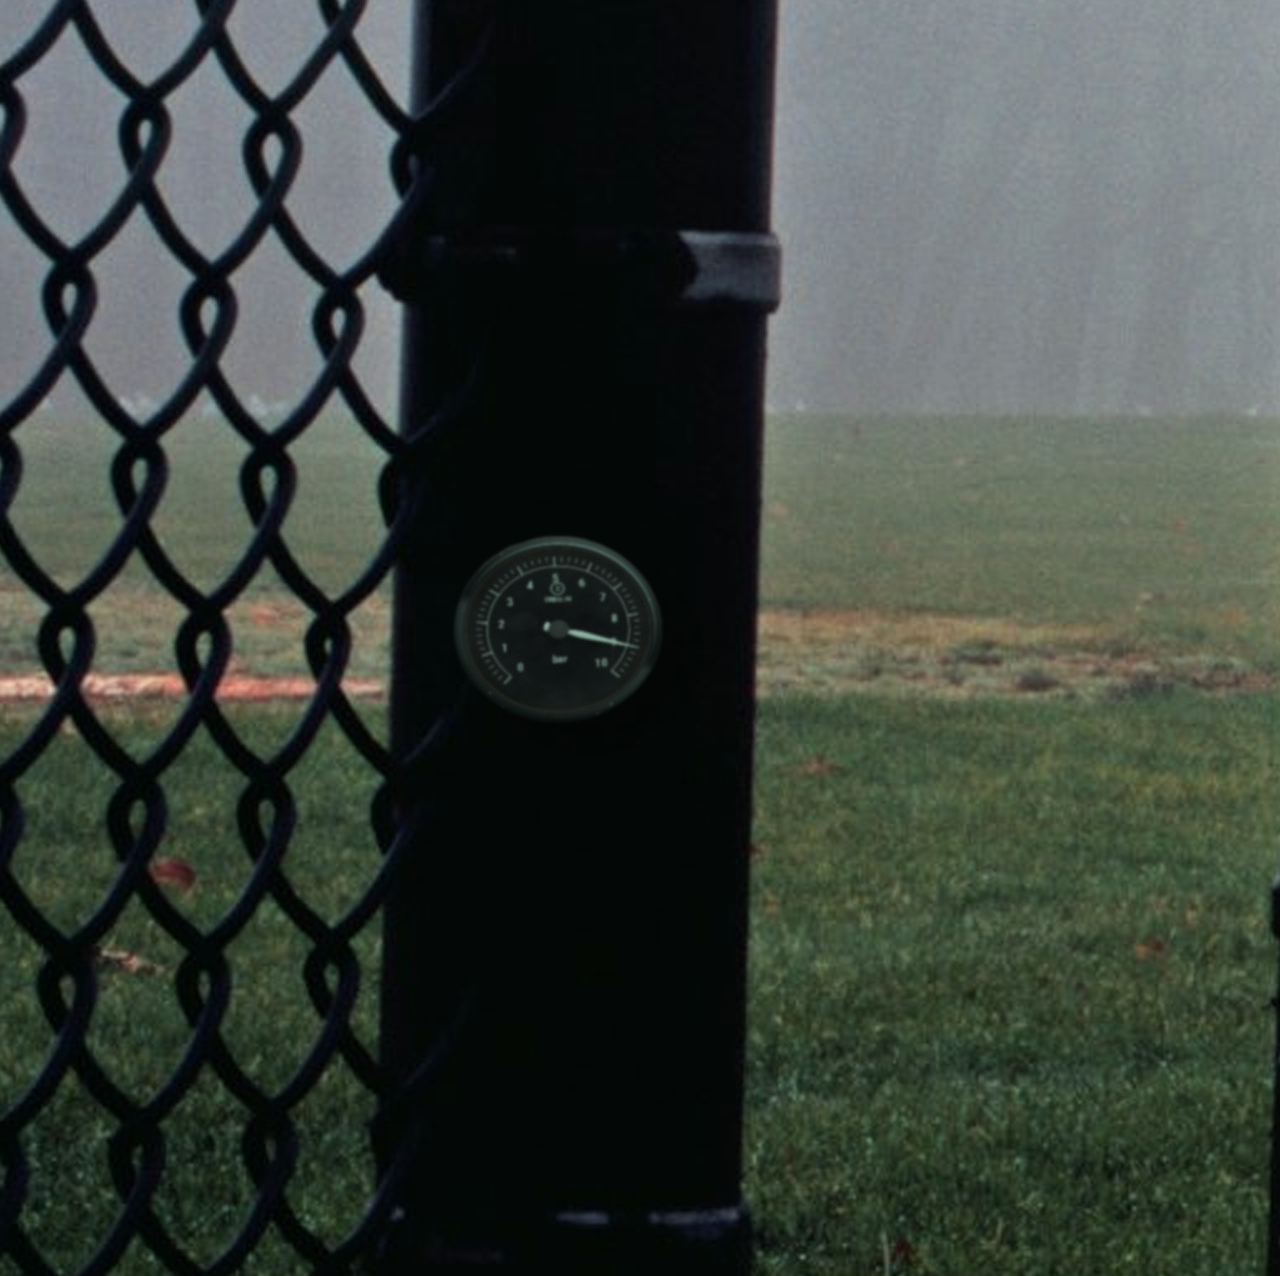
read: value=9 unit=bar
